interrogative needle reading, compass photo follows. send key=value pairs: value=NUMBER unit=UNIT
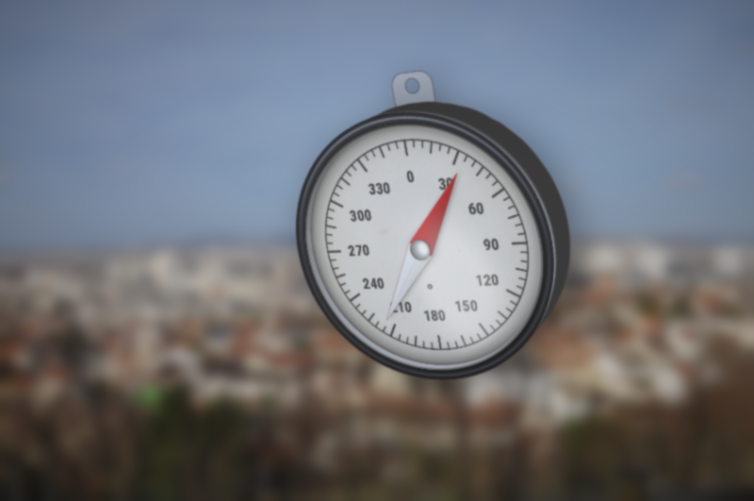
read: value=35 unit=°
